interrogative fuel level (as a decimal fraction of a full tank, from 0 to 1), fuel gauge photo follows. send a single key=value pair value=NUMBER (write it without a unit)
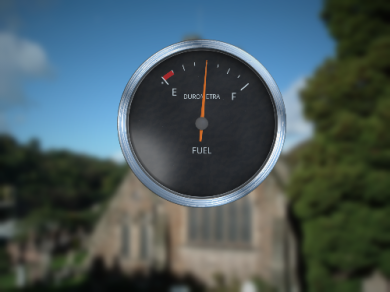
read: value=0.5
